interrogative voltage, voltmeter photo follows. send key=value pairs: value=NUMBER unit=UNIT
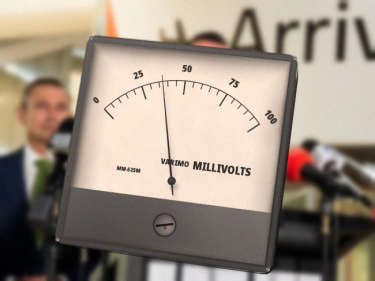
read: value=37.5 unit=mV
